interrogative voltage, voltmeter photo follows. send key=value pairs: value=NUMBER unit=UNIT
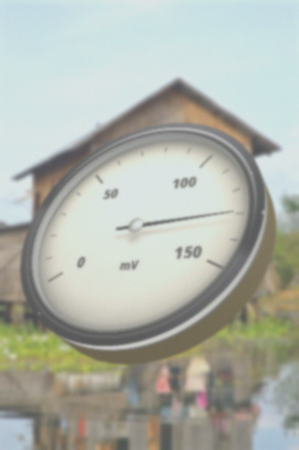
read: value=130 unit=mV
